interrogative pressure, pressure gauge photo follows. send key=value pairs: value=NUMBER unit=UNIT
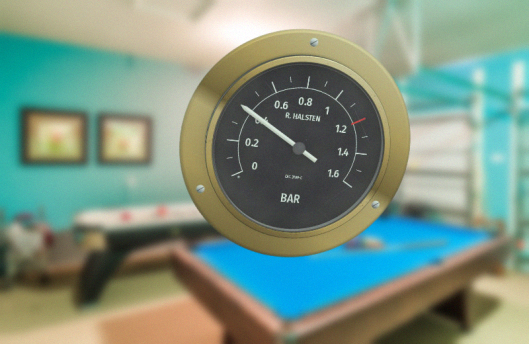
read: value=0.4 unit=bar
